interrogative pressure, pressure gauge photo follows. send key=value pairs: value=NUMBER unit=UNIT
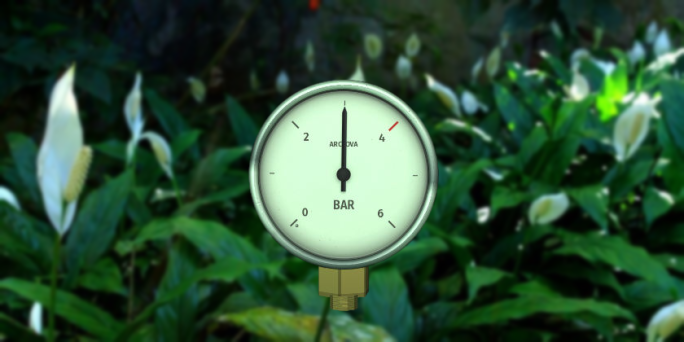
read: value=3 unit=bar
